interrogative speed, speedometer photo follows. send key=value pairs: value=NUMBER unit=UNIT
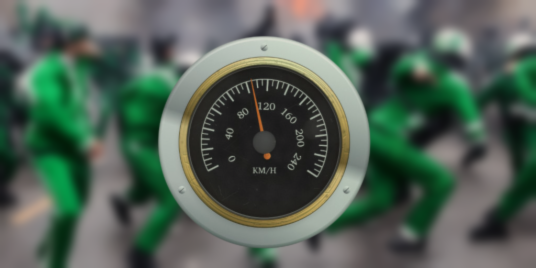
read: value=105 unit=km/h
